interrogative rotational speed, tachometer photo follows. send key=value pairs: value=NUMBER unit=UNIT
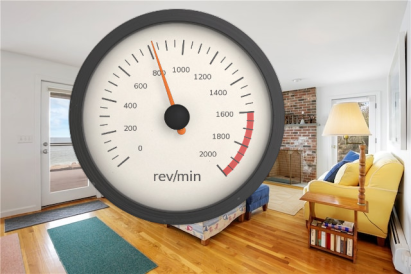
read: value=825 unit=rpm
